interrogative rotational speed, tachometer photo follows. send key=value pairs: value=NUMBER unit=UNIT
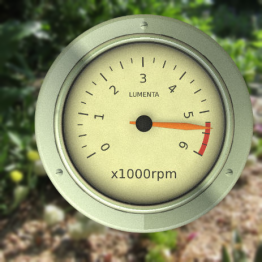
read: value=5375 unit=rpm
